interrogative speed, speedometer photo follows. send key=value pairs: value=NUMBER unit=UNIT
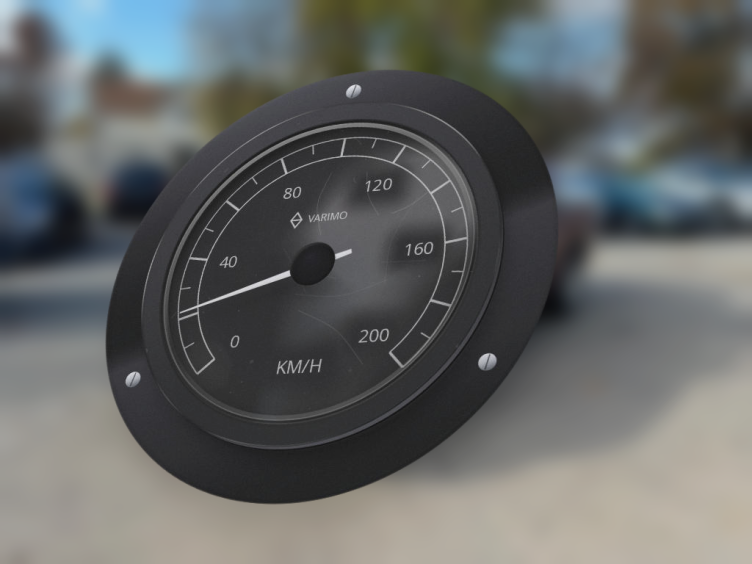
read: value=20 unit=km/h
